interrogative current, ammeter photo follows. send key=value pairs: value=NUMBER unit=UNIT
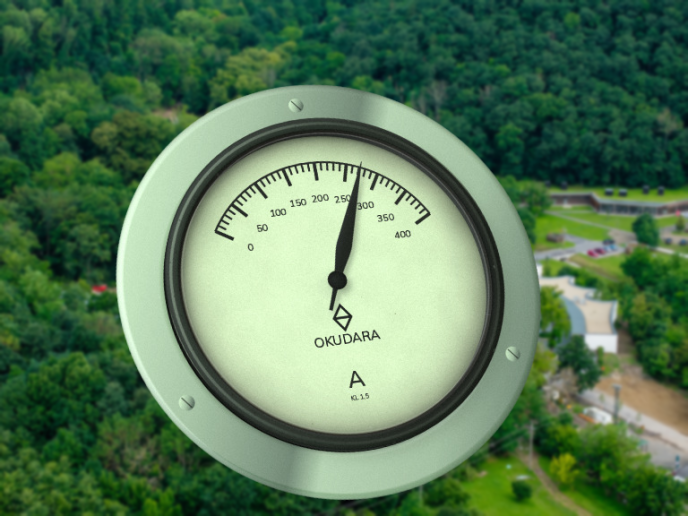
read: value=270 unit=A
